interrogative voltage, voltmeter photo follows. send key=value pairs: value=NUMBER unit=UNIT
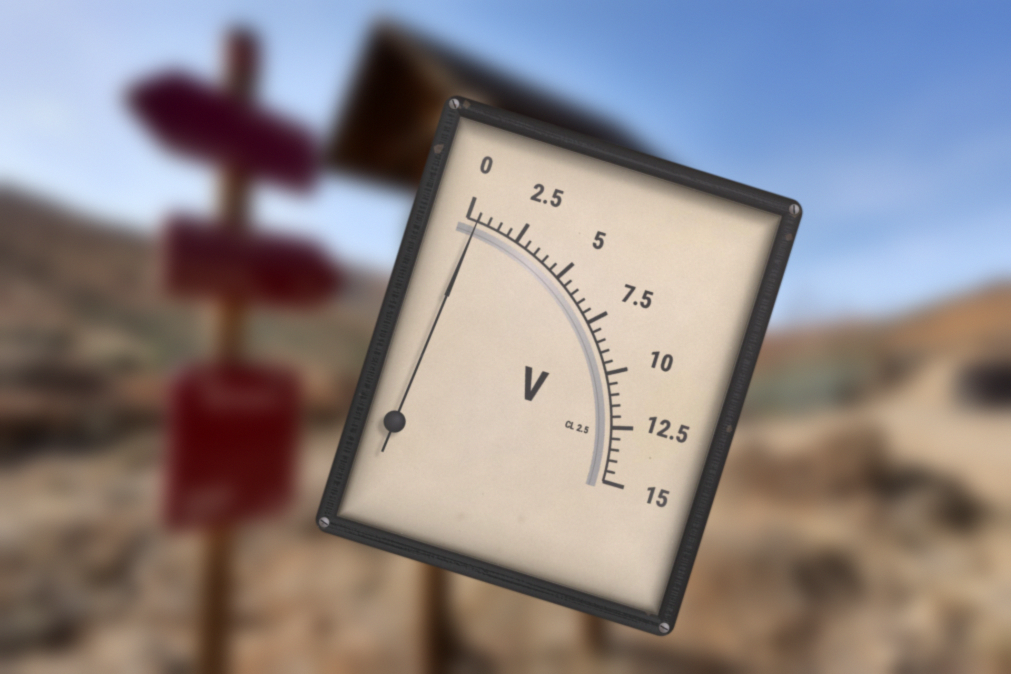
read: value=0.5 unit=V
